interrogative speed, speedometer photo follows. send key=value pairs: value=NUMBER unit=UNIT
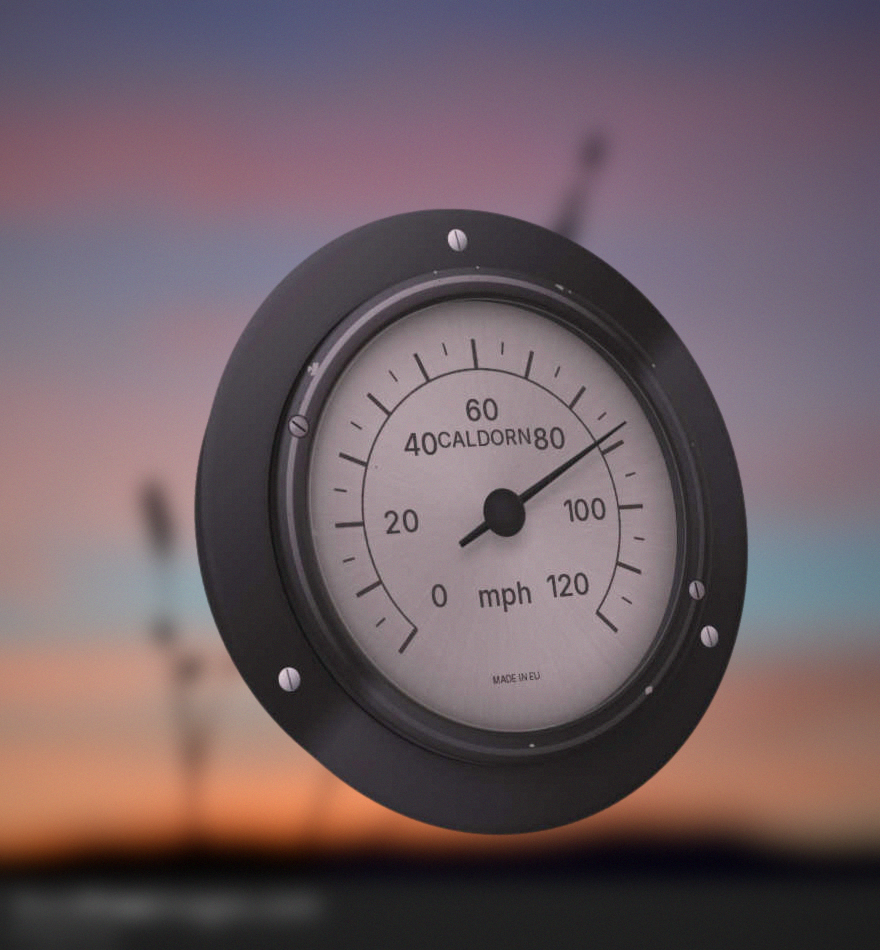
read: value=87.5 unit=mph
